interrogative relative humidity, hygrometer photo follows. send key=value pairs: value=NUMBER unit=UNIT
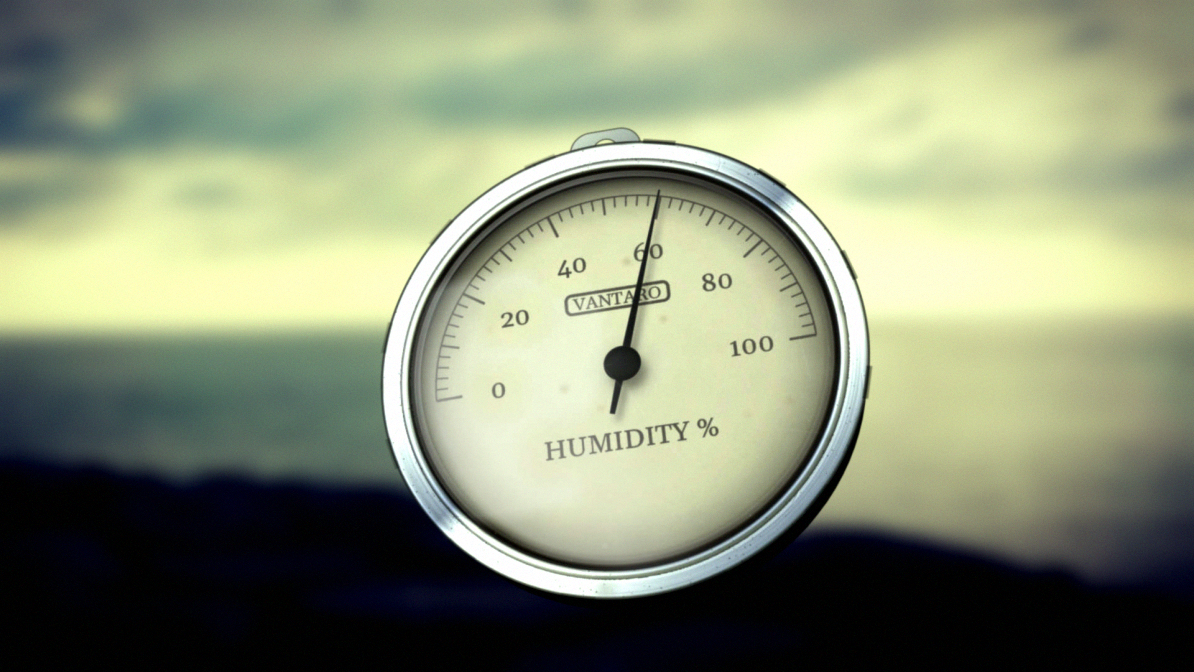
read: value=60 unit=%
